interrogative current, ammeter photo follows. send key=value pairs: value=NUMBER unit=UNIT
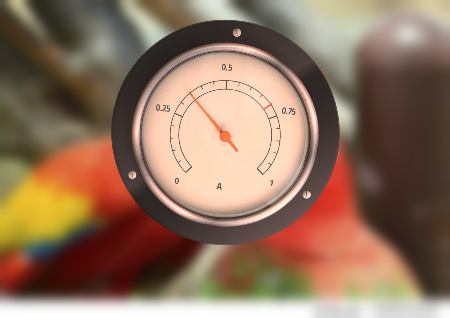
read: value=0.35 unit=A
